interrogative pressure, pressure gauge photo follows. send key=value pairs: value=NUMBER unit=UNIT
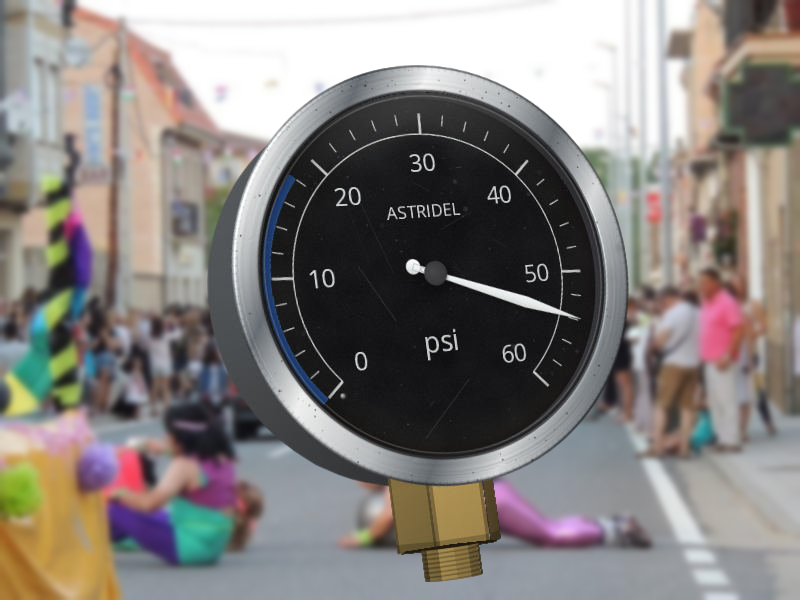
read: value=54 unit=psi
